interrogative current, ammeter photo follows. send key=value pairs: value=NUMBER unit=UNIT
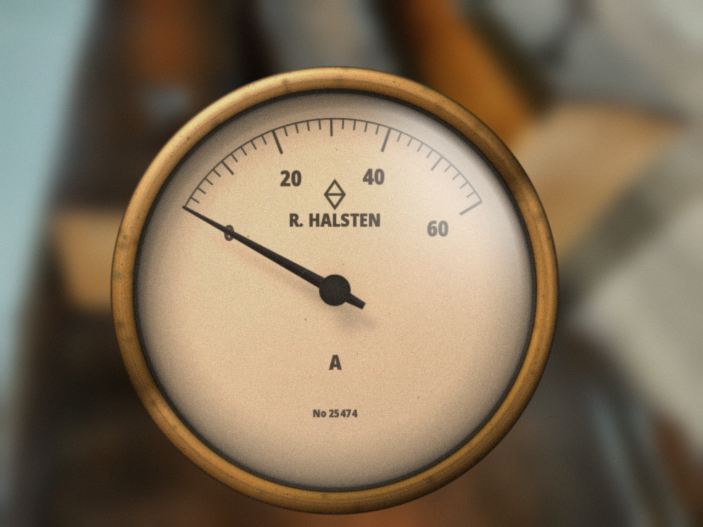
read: value=0 unit=A
